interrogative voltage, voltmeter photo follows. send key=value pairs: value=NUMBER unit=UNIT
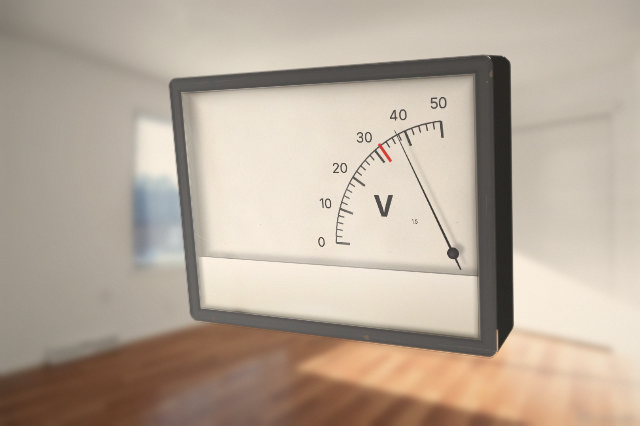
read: value=38 unit=V
